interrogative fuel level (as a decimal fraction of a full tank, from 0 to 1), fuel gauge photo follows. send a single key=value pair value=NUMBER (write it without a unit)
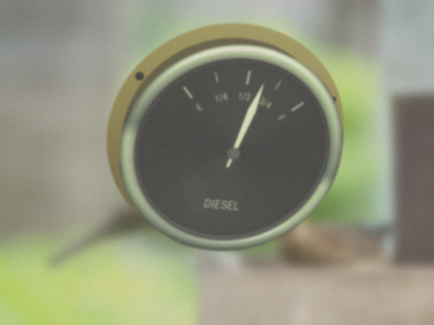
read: value=0.625
